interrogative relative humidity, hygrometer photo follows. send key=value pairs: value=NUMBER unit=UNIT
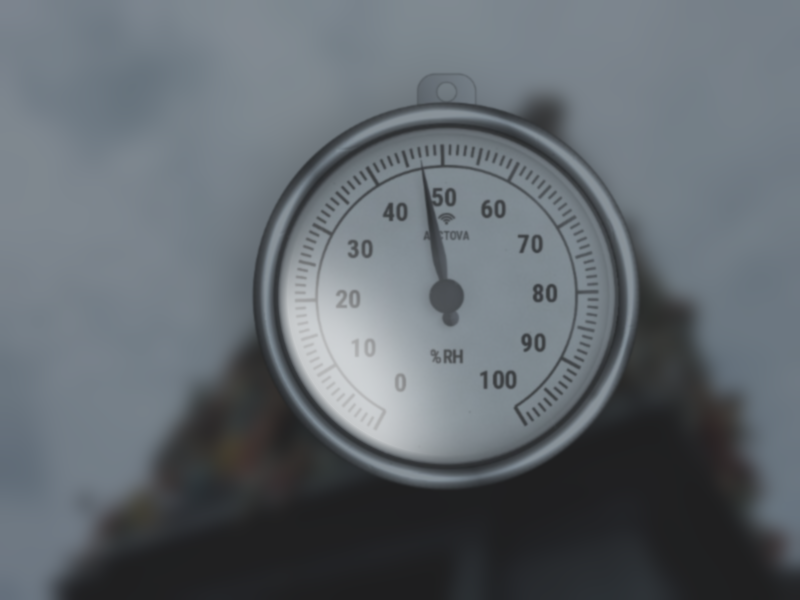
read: value=47 unit=%
